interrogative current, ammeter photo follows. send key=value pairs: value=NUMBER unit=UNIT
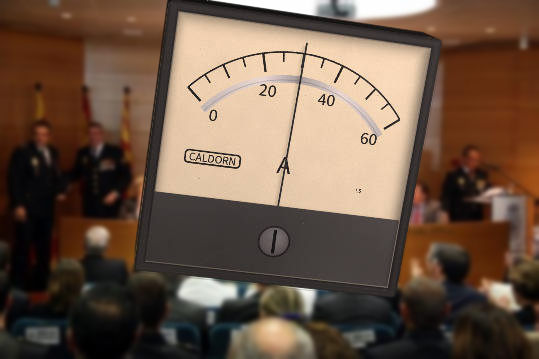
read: value=30 unit=A
